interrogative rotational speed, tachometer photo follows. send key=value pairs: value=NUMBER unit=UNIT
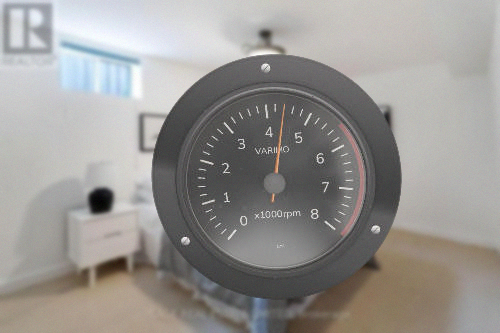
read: value=4400 unit=rpm
